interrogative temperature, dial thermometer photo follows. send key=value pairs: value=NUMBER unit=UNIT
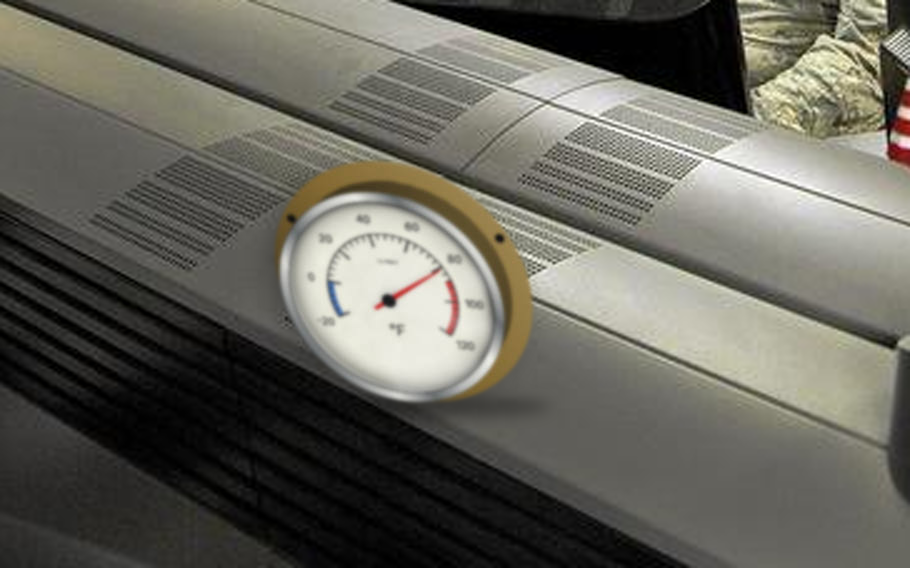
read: value=80 unit=°F
